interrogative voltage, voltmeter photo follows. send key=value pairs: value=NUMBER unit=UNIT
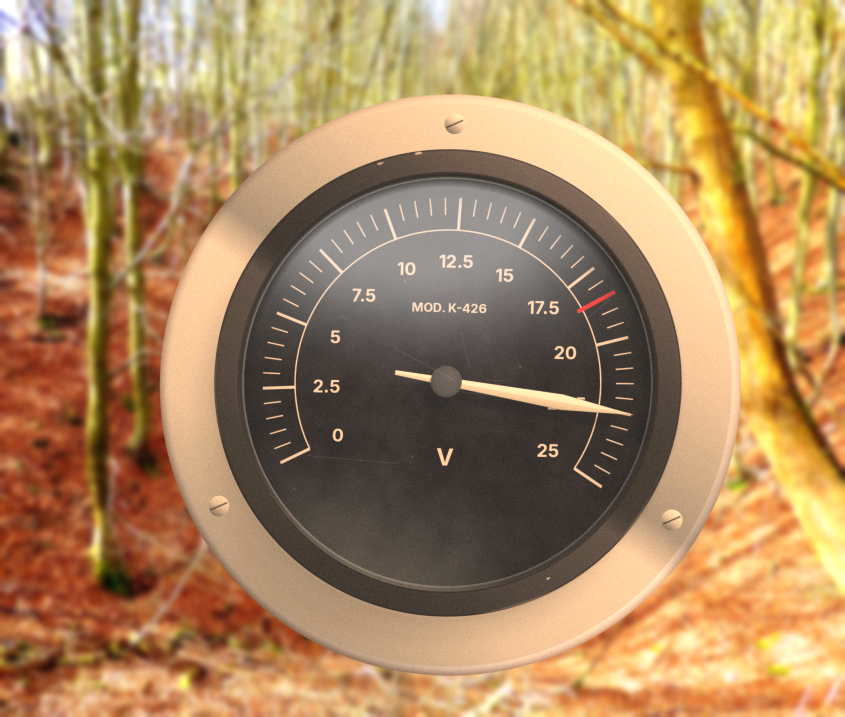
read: value=22.5 unit=V
